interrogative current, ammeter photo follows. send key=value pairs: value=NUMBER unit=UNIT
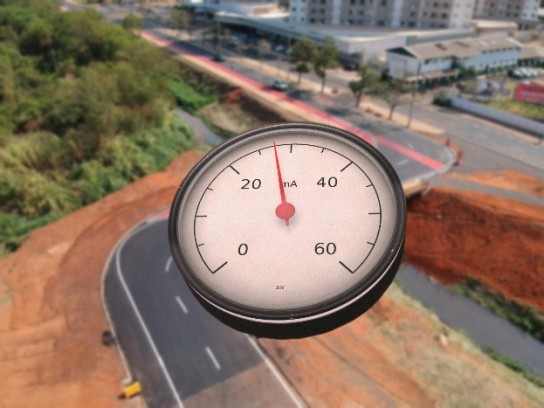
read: value=27.5 unit=mA
